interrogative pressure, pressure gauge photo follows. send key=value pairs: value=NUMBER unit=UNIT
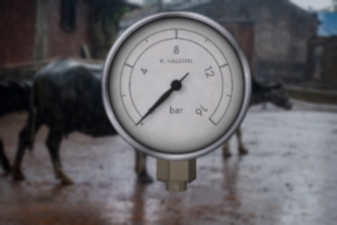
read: value=0 unit=bar
